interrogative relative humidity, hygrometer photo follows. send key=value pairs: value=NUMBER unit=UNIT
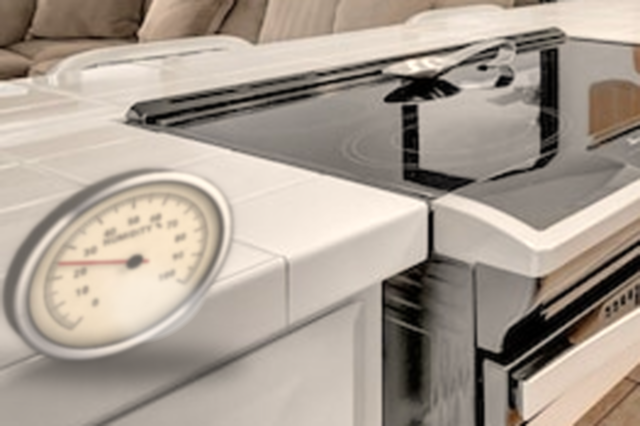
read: value=25 unit=%
